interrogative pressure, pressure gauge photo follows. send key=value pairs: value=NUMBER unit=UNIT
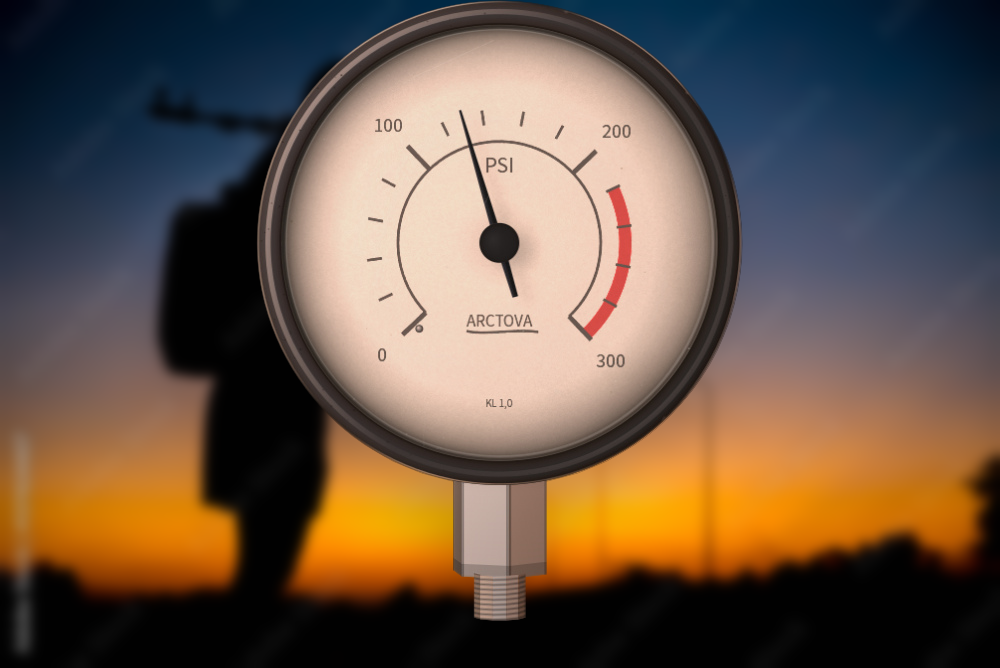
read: value=130 unit=psi
